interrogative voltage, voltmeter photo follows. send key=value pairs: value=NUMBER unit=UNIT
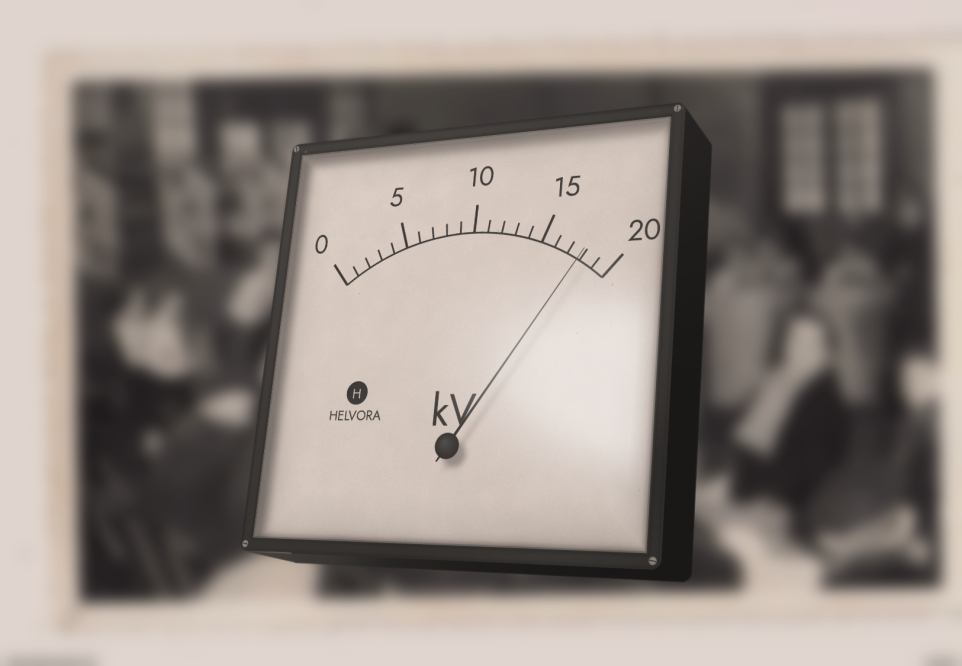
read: value=18 unit=kV
